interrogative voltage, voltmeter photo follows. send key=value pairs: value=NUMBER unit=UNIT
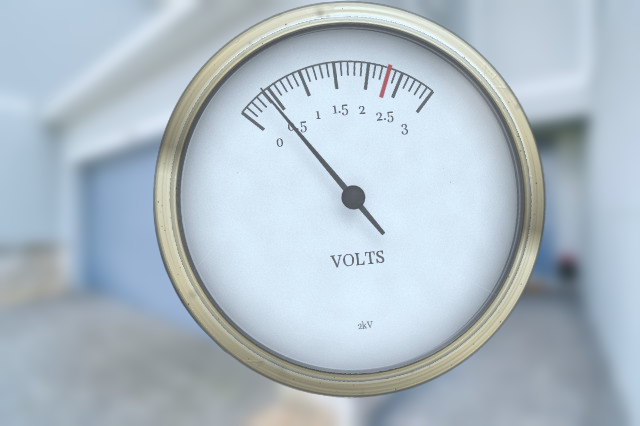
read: value=0.4 unit=V
